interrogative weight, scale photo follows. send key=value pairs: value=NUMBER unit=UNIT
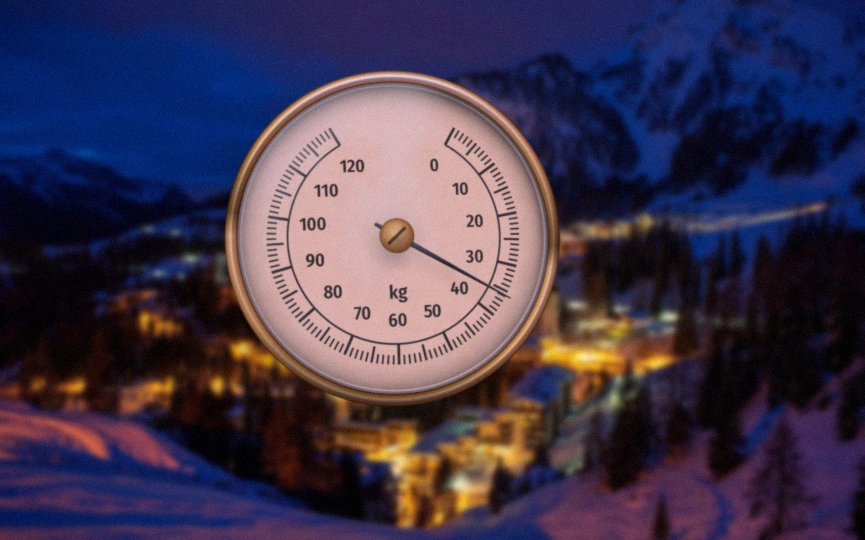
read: value=36 unit=kg
